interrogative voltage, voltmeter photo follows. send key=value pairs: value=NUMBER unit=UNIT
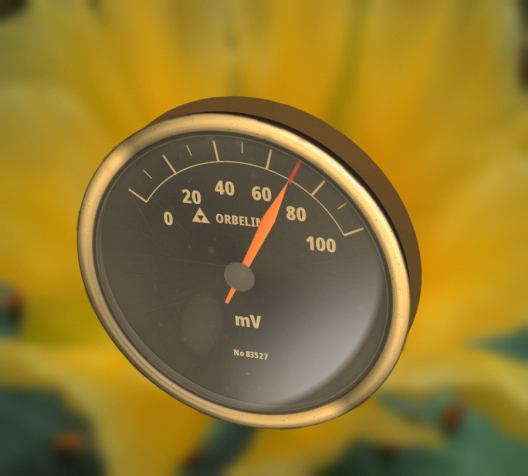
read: value=70 unit=mV
